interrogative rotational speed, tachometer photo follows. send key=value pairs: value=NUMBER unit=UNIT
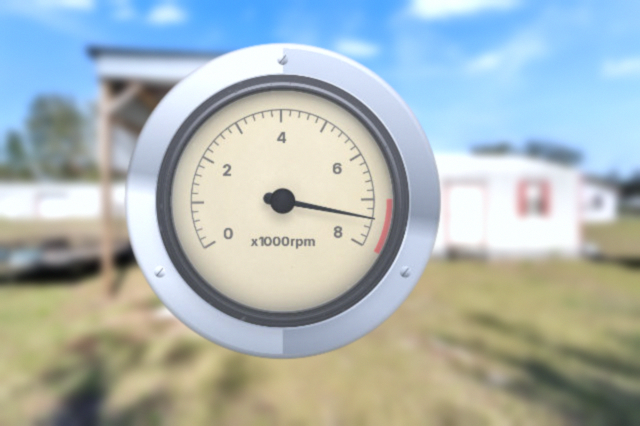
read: value=7400 unit=rpm
